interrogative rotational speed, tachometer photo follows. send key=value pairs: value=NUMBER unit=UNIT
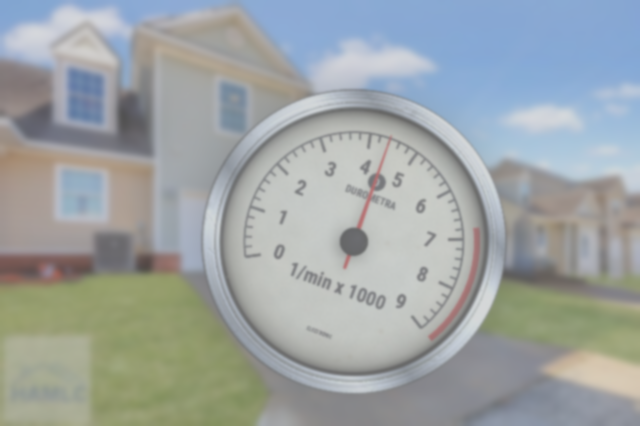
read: value=4400 unit=rpm
